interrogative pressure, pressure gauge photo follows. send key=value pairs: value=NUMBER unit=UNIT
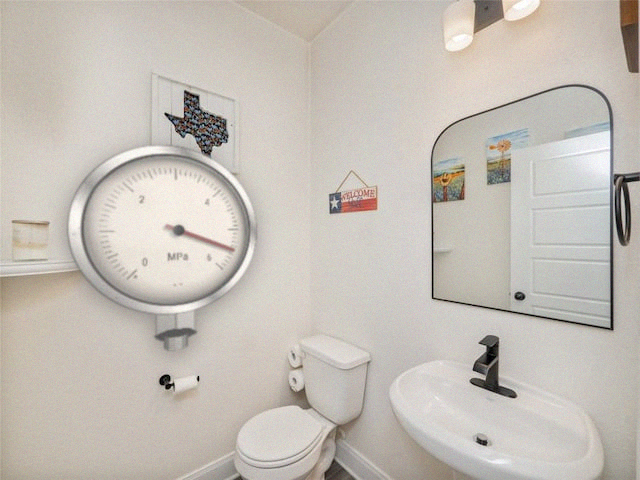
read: value=5.5 unit=MPa
